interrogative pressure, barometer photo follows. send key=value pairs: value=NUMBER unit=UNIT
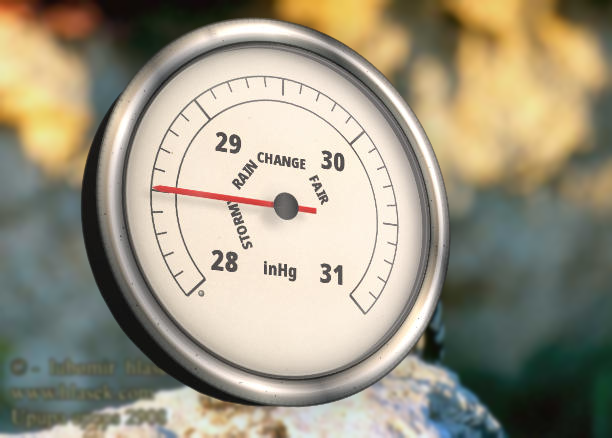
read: value=28.5 unit=inHg
